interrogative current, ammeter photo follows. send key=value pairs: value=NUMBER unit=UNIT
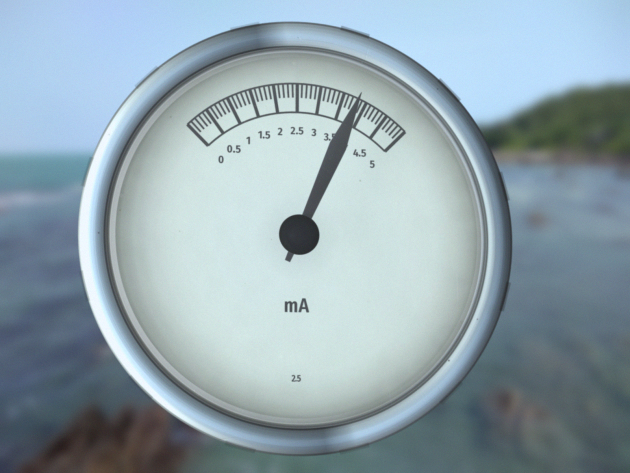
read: value=3.8 unit=mA
